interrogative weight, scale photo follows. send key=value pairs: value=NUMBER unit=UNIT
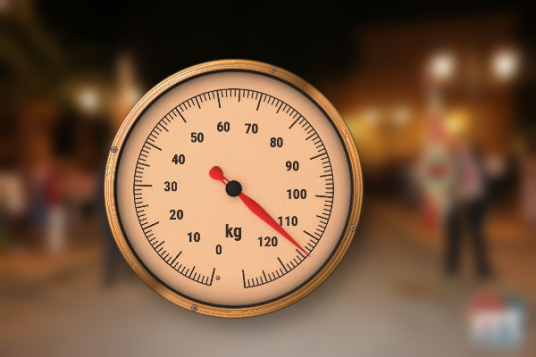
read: value=114 unit=kg
